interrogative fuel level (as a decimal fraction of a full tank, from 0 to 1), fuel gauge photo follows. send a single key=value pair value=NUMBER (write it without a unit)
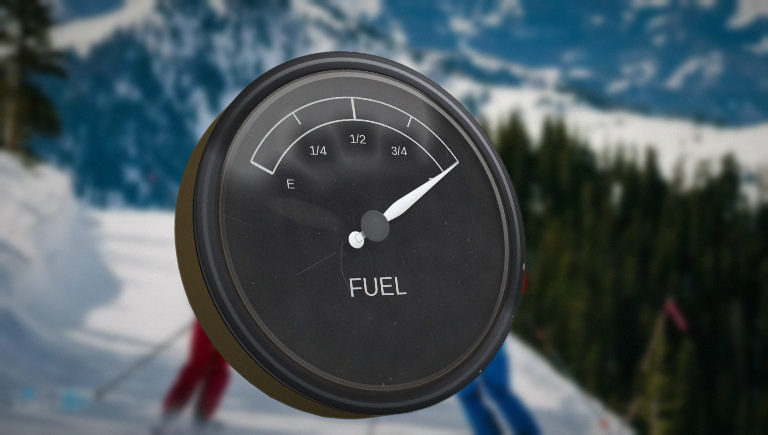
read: value=1
